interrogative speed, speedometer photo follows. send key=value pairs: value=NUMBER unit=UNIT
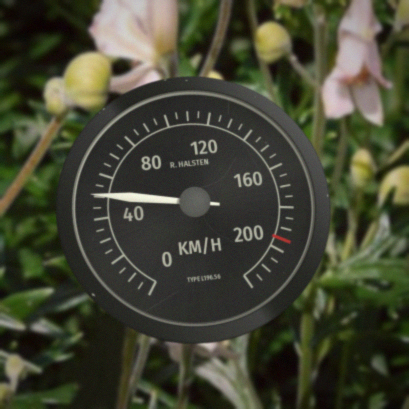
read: value=50 unit=km/h
